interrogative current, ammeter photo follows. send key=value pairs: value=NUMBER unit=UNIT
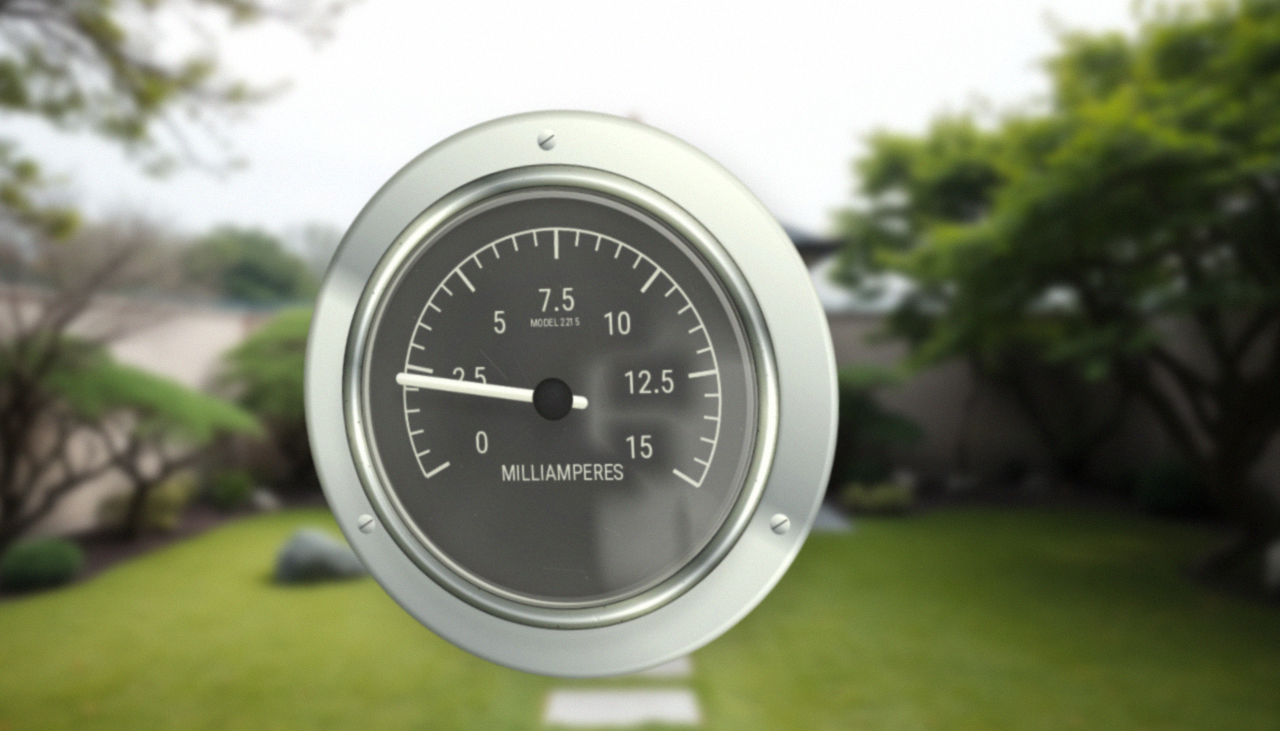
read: value=2.25 unit=mA
